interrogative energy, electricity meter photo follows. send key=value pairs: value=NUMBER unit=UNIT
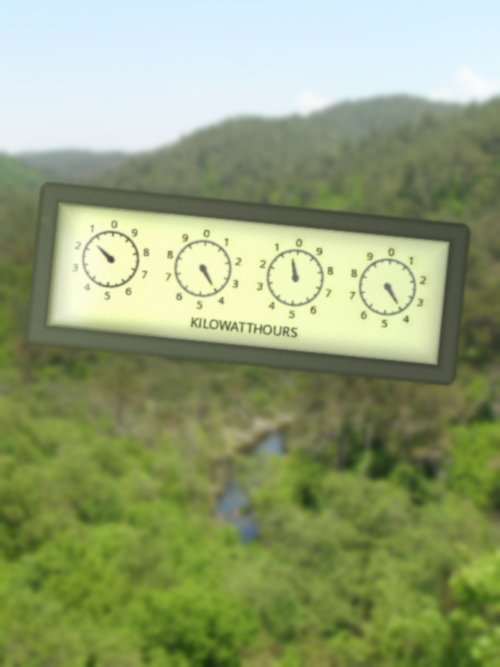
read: value=1404 unit=kWh
